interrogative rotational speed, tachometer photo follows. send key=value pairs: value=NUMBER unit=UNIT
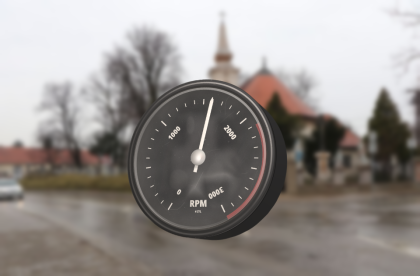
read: value=1600 unit=rpm
